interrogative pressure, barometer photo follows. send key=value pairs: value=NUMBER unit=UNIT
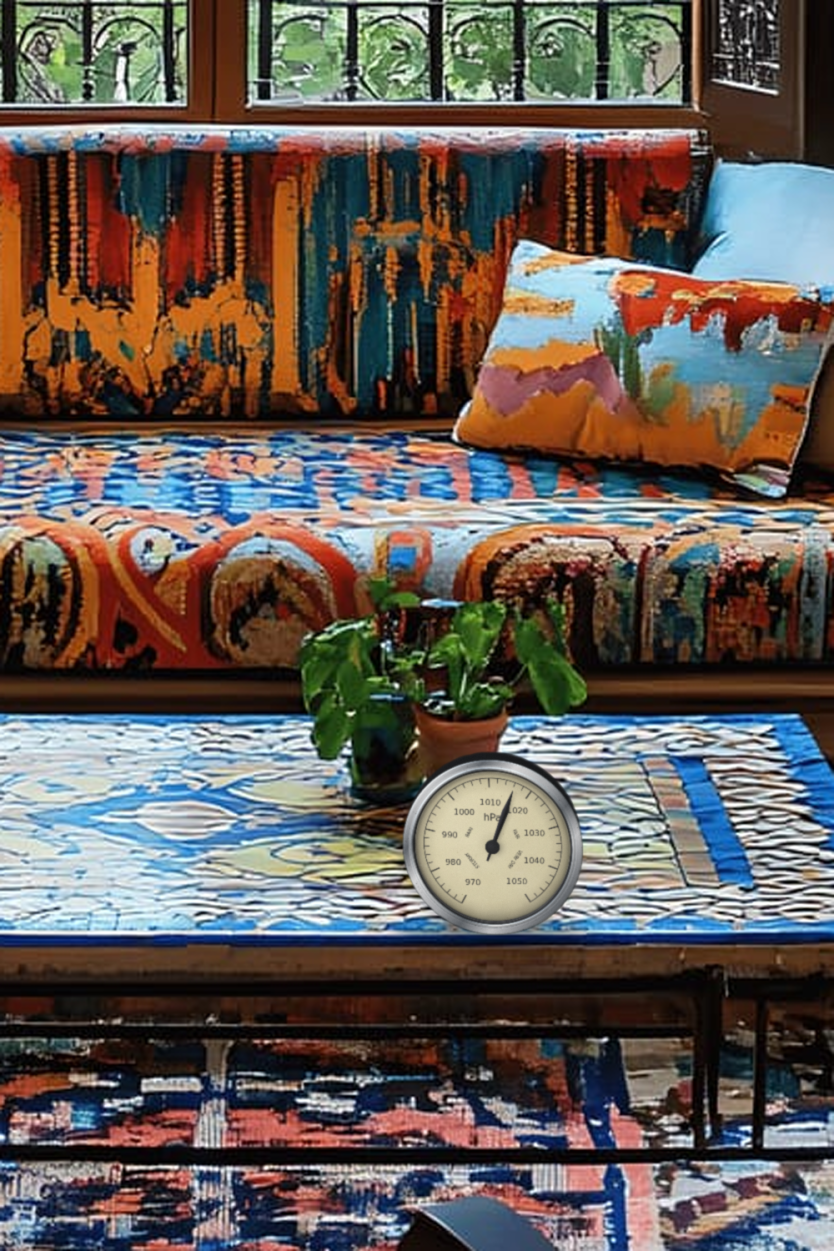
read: value=1016 unit=hPa
